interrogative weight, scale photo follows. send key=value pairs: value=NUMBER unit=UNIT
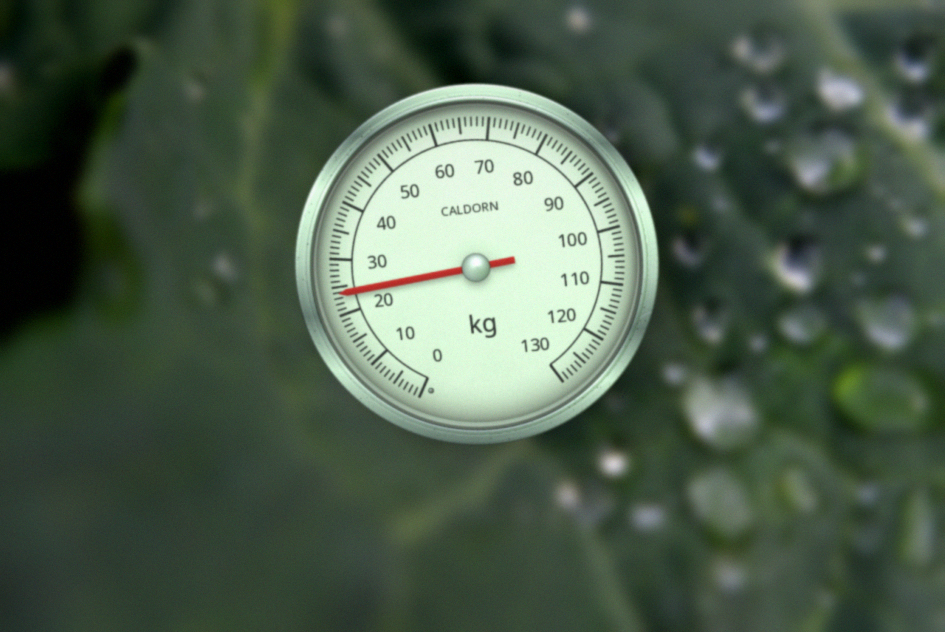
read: value=24 unit=kg
